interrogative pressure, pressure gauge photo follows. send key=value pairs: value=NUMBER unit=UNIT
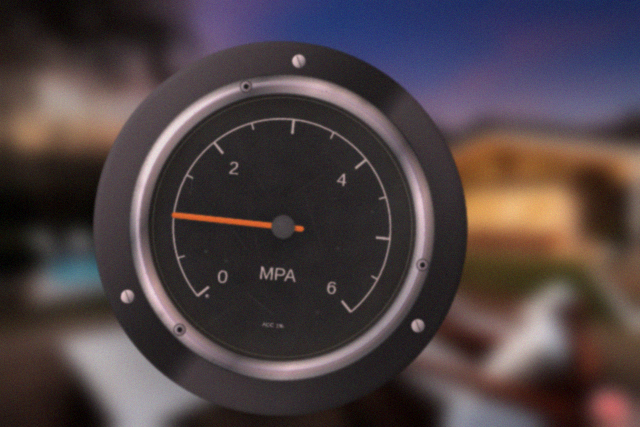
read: value=1 unit=MPa
